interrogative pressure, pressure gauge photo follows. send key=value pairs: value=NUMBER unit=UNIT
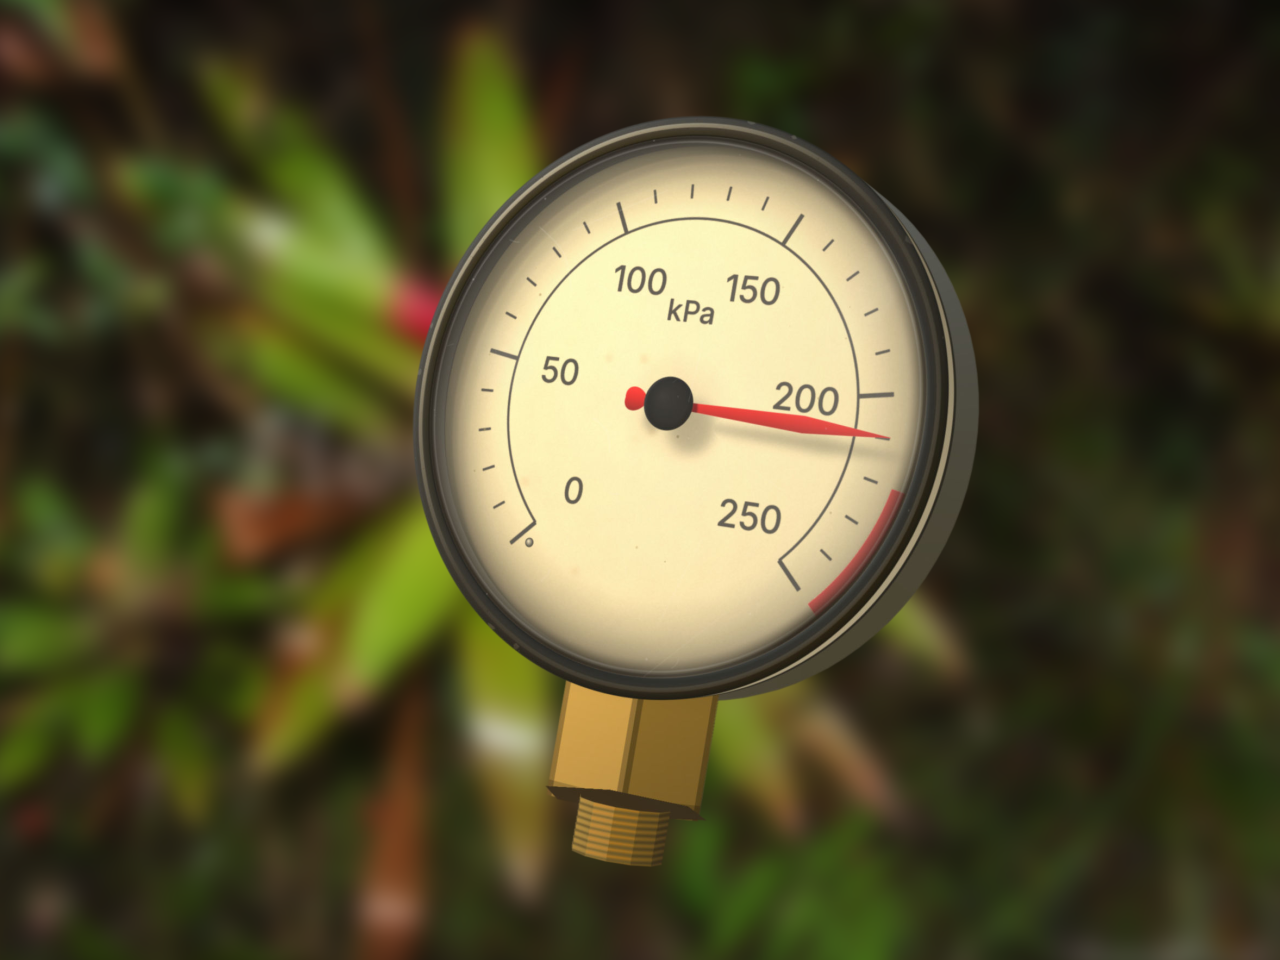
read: value=210 unit=kPa
